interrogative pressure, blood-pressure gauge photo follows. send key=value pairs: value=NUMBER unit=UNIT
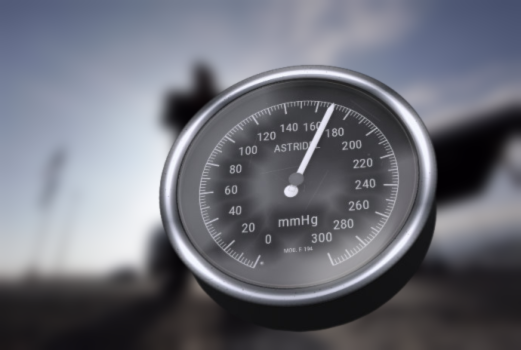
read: value=170 unit=mmHg
